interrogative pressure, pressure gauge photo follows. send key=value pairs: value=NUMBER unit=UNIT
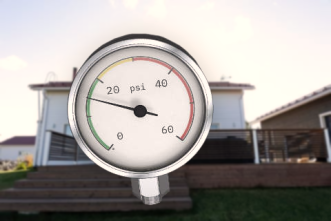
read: value=15 unit=psi
